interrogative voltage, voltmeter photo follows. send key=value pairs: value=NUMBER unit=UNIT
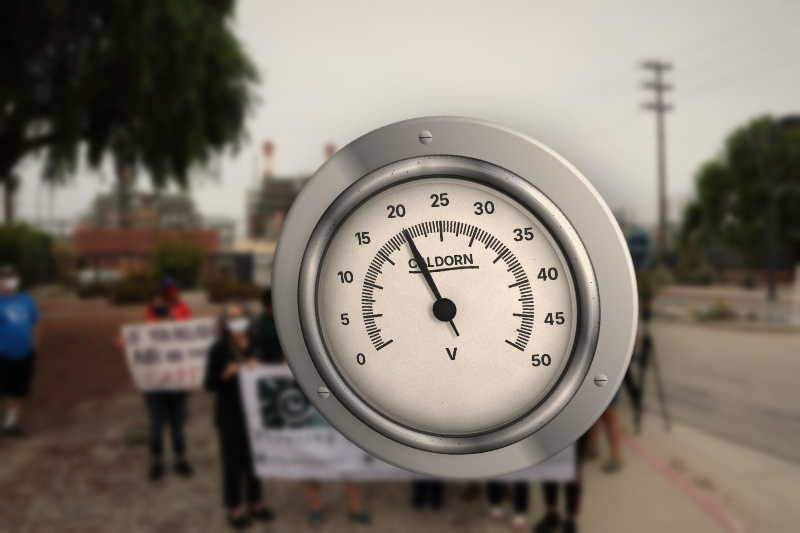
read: value=20 unit=V
